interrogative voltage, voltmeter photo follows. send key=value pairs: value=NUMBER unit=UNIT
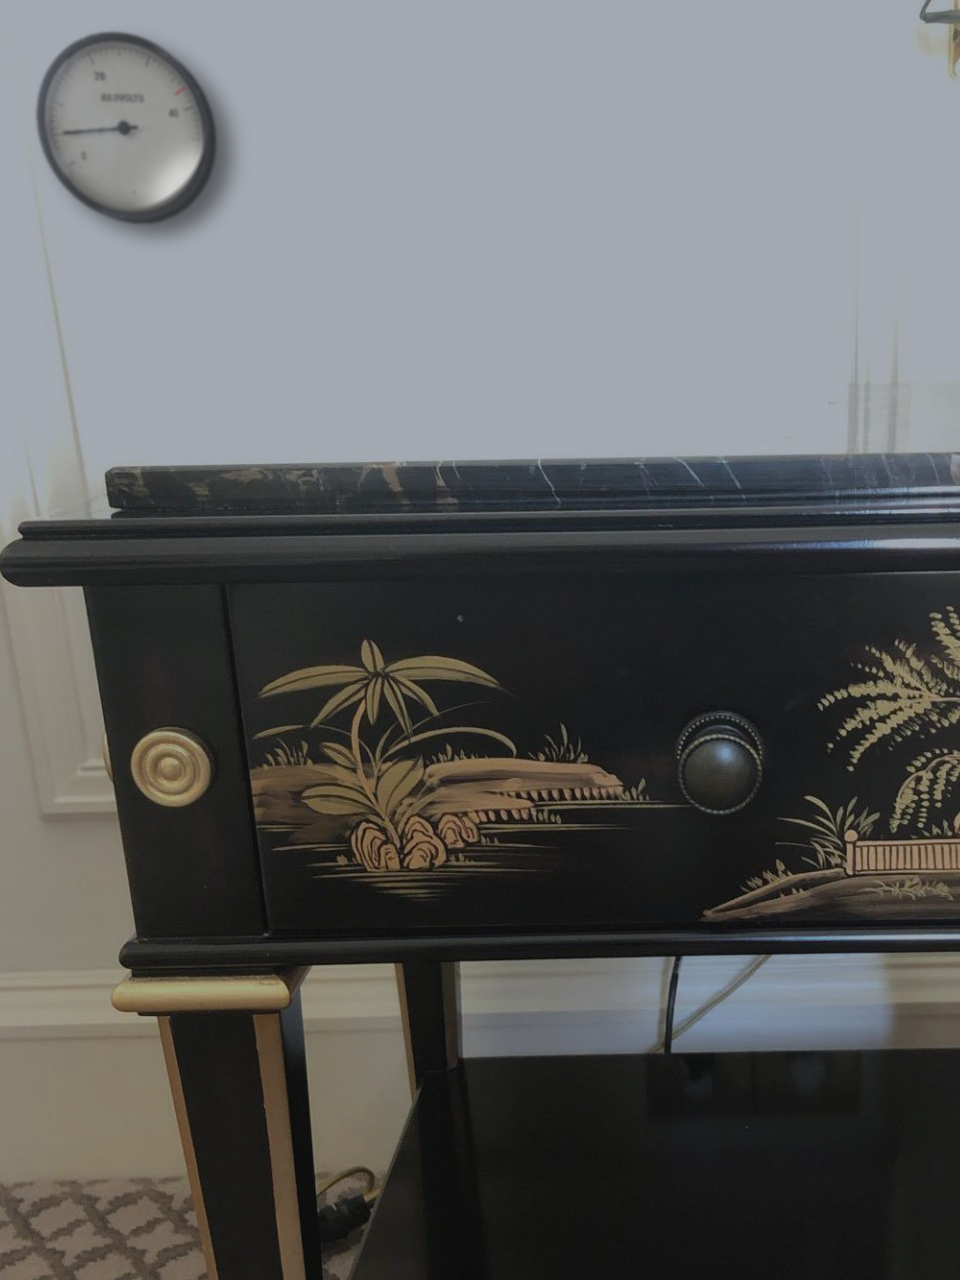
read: value=5 unit=kV
